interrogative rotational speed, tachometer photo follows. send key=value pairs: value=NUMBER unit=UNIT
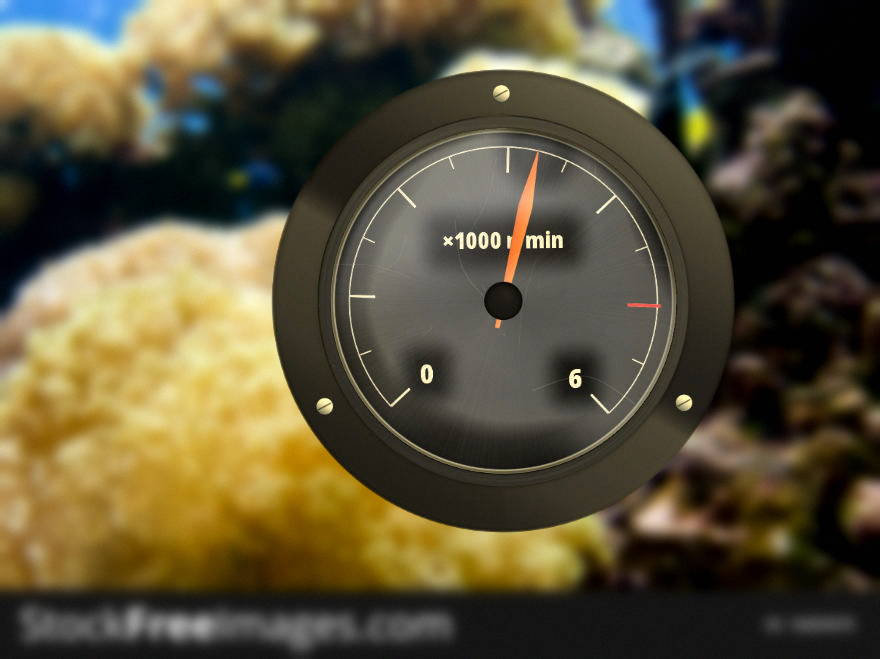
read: value=3250 unit=rpm
